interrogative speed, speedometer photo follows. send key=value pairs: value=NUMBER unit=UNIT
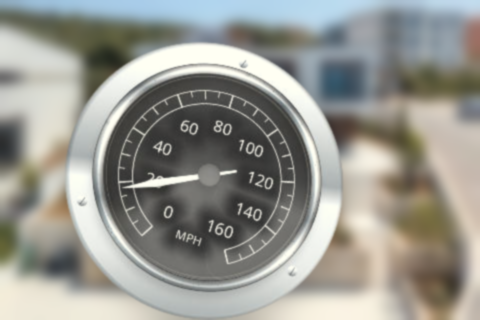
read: value=17.5 unit=mph
